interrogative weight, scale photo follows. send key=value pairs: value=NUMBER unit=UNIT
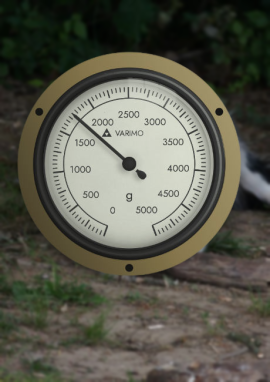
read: value=1750 unit=g
